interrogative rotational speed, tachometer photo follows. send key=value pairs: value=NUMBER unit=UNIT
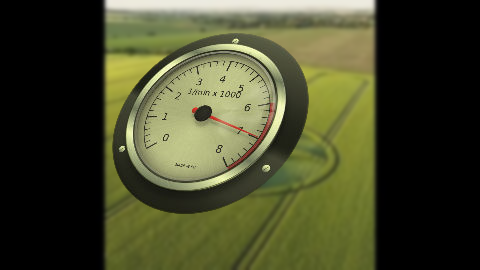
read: value=7000 unit=rpm
